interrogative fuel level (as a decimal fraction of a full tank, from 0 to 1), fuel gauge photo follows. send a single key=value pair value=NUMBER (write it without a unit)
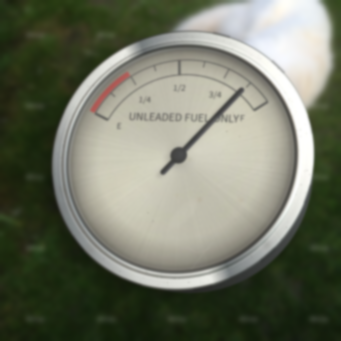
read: value=0.875
